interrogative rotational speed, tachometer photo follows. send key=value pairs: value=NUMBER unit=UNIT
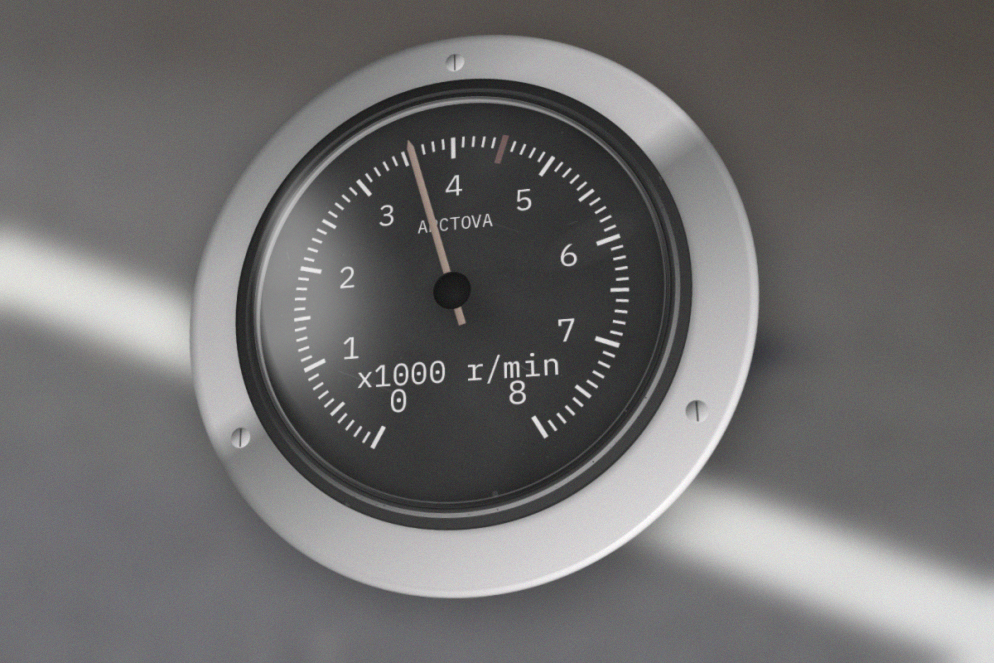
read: value=3600 unit=rpm
